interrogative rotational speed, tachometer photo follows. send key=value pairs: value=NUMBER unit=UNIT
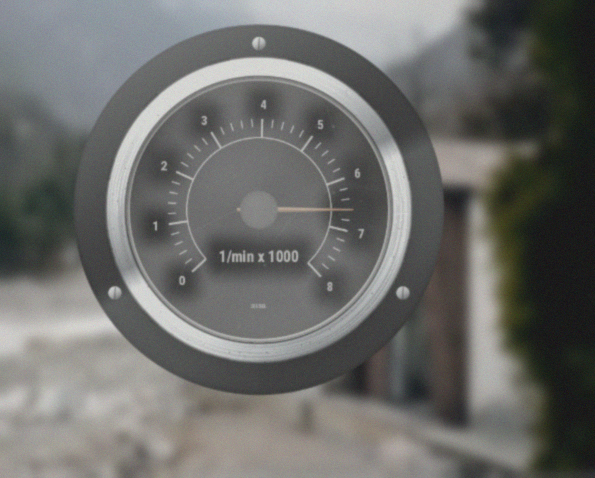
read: value=6600 unit=rpm
